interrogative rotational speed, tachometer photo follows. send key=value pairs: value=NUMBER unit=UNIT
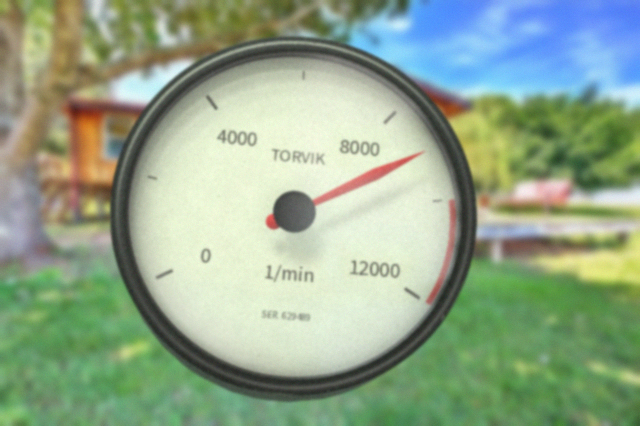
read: value=9000 unit=rpm
